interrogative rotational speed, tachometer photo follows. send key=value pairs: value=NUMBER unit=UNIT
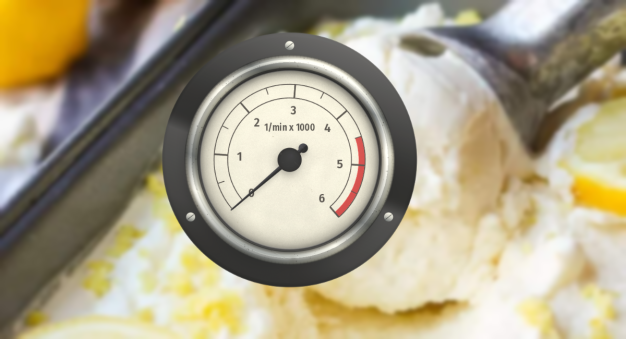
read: value=0 unit=rpm
